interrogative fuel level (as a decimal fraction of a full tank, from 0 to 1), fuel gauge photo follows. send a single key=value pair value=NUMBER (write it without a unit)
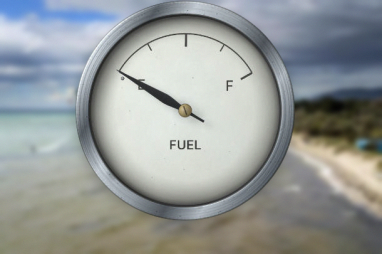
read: value=0
